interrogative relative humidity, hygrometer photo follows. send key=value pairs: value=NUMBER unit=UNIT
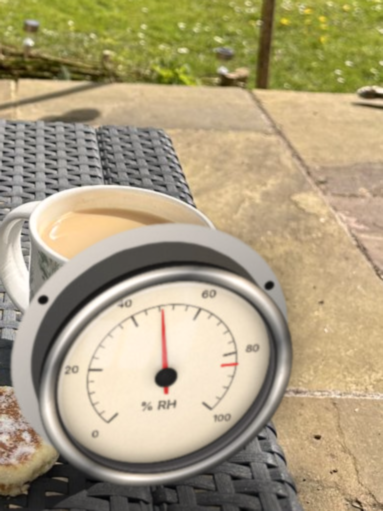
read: value=48 unit=%
